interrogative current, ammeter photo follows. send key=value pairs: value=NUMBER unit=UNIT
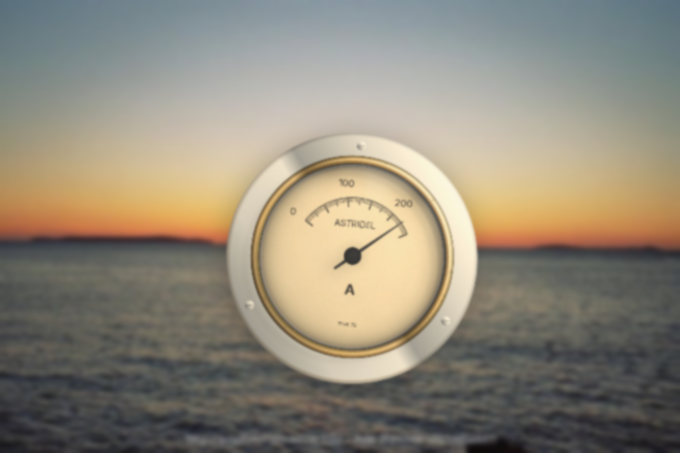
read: value=225 unit=A
